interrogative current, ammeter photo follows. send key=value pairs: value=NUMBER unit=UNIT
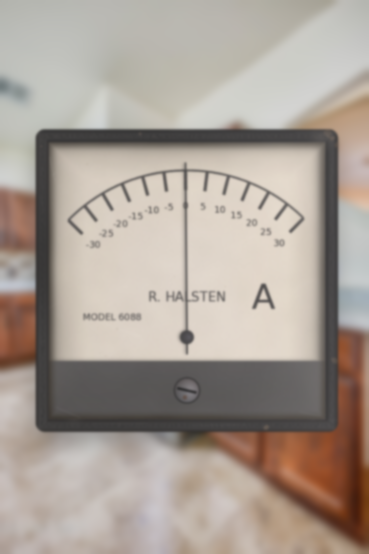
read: value=0 unit=A
